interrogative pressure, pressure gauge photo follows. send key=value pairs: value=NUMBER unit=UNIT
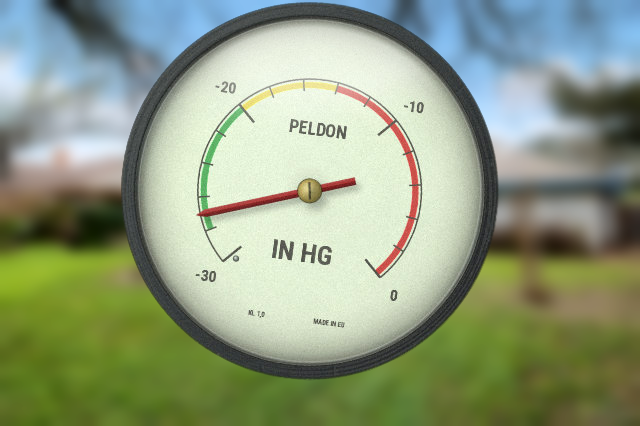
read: value=-27 unit=inHg
